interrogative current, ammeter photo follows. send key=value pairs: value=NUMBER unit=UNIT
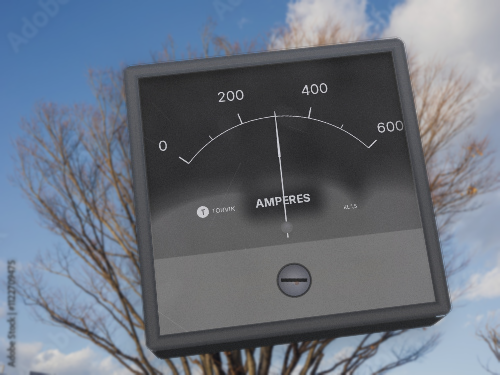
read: value=300 unit=A
